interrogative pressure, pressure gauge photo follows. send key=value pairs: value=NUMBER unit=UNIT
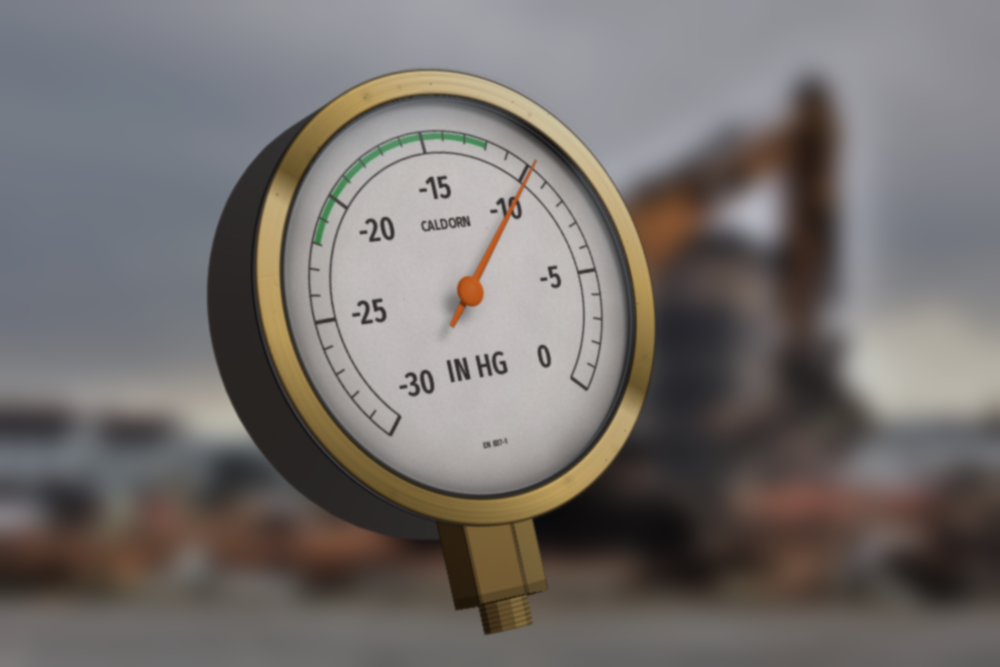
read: value=-10 unit=inHg
